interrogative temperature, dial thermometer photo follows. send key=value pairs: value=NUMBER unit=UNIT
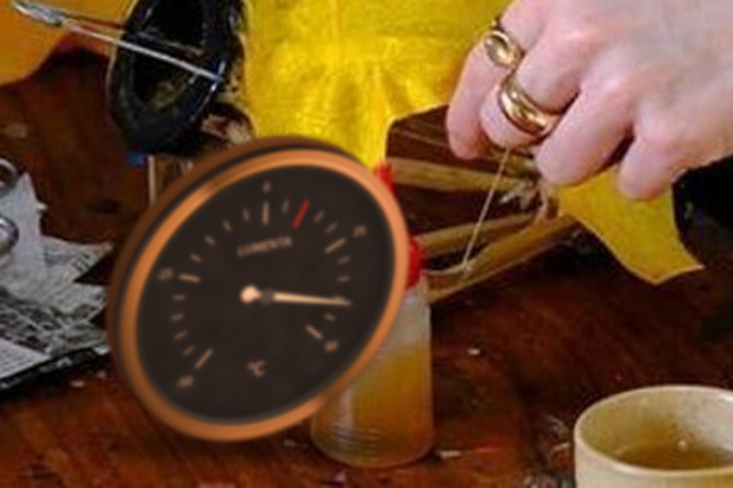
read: value=40 unit=°C
